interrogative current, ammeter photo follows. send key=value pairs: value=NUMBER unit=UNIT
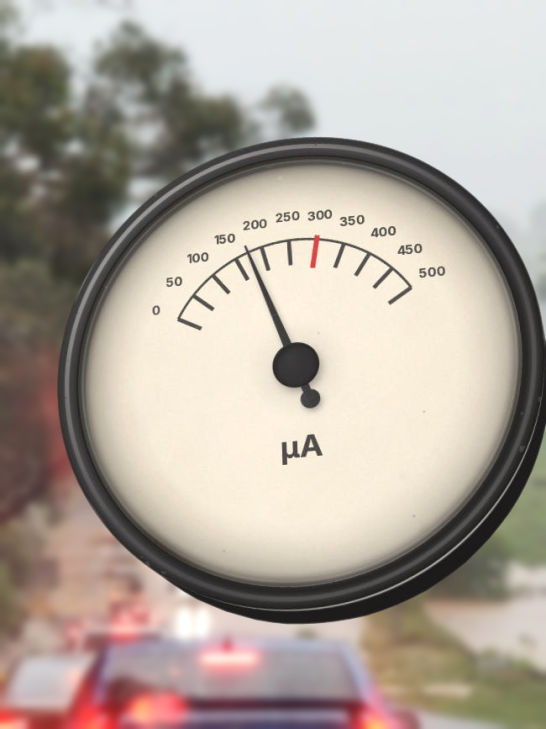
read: value=175 unit=µA
